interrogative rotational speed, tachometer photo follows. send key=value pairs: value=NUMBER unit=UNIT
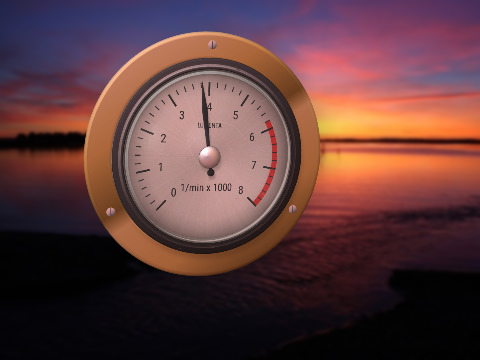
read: value=3800 unit=rpm
